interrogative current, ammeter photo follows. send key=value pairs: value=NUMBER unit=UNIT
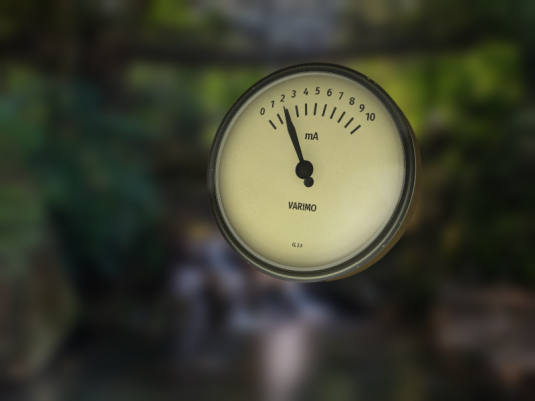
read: value=2 unit=mA
